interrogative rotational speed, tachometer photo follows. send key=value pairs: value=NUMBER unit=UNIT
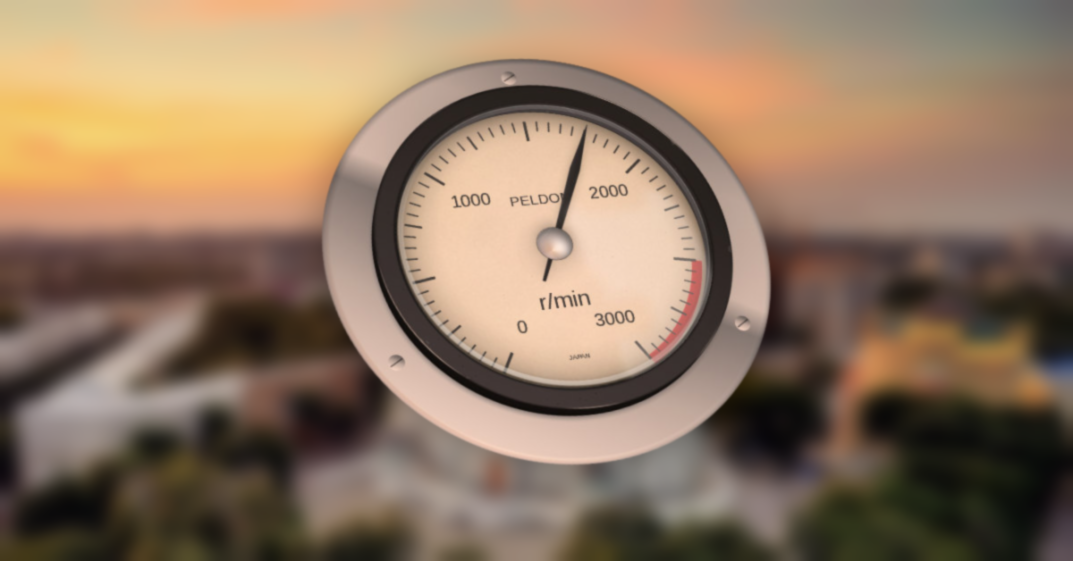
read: value=1750 unit=rpm
